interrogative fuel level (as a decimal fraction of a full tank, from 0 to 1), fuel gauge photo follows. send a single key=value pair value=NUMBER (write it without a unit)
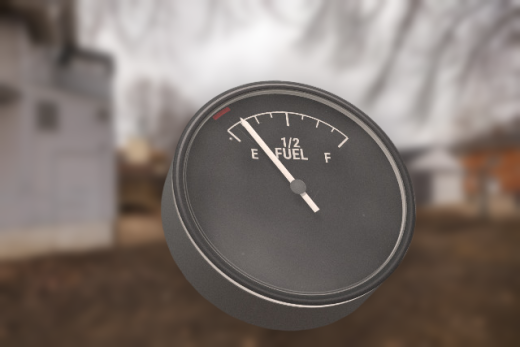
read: value=0.125
